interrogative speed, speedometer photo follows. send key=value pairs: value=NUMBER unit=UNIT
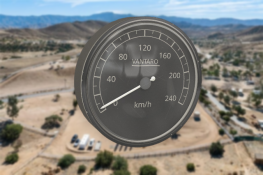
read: value=5 unit=km/h
